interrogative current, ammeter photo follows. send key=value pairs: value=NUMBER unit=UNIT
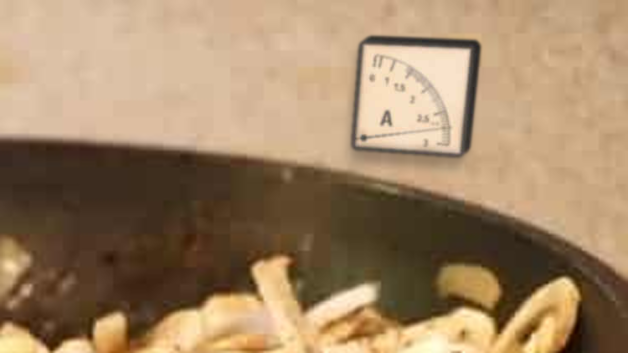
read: value=2.75 unit=A
